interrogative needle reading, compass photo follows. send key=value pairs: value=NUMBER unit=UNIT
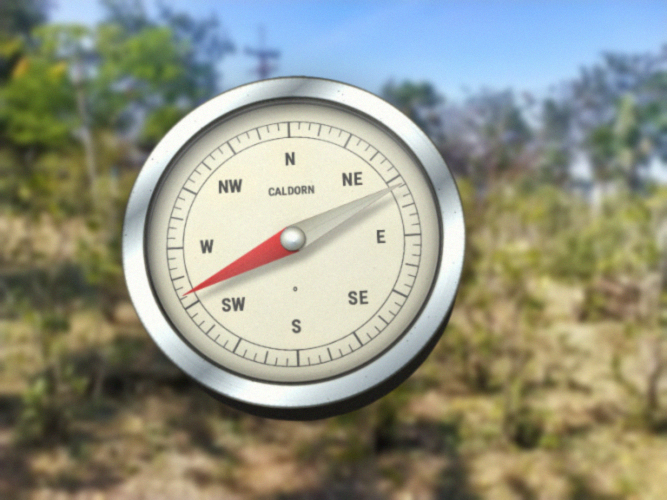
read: value=245 unit=°
